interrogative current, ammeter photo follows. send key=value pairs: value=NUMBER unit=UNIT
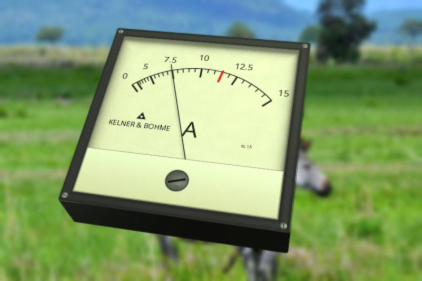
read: value=7.5 unit=A
